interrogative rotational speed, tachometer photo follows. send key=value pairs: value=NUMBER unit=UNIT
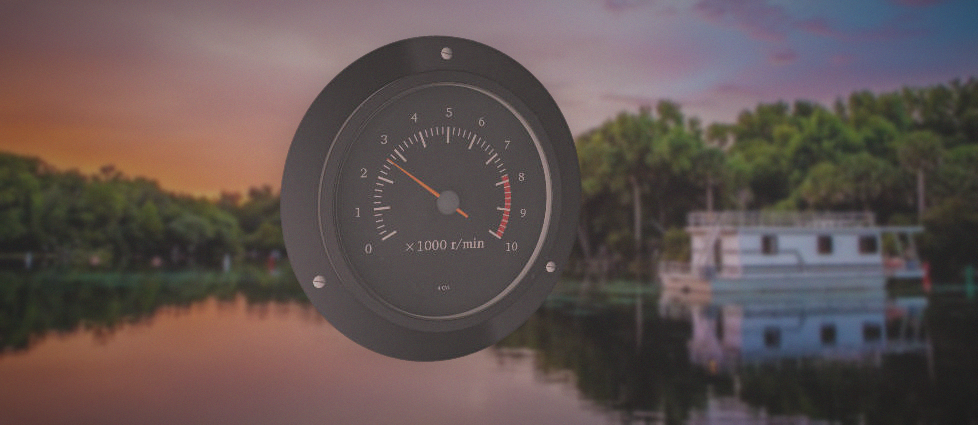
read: value=2600 unit=rpm
